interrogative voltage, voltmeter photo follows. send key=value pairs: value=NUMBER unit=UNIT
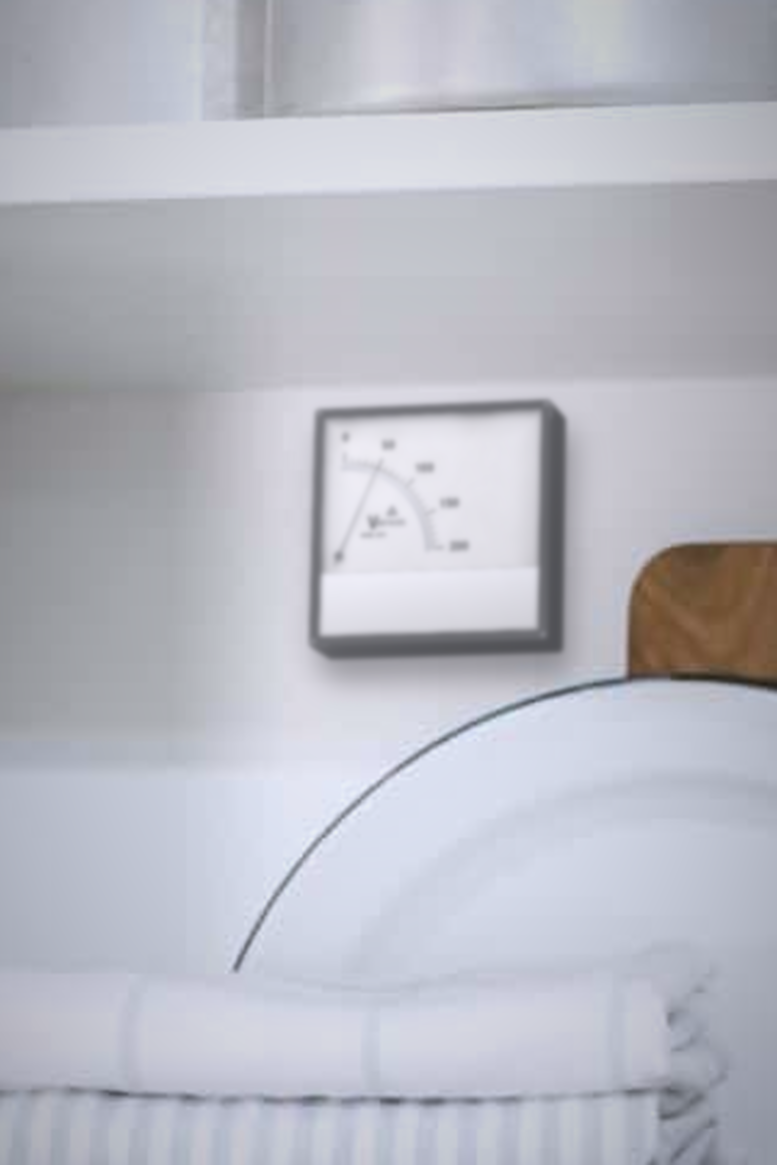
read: value=50 unit=V
